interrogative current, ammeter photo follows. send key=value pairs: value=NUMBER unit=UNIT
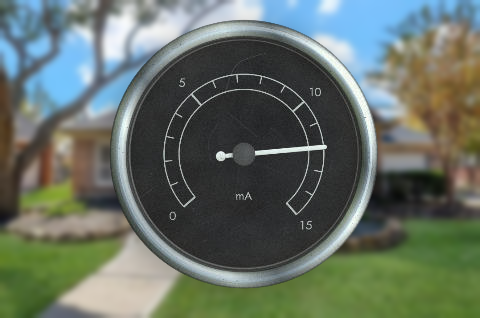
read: value=12 unit=mA
